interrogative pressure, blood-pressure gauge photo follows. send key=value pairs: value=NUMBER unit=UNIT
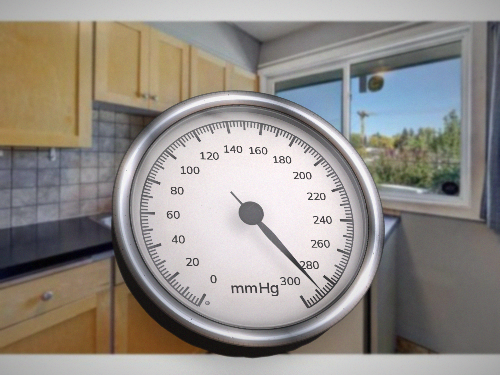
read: value=290 unit=mmHg
